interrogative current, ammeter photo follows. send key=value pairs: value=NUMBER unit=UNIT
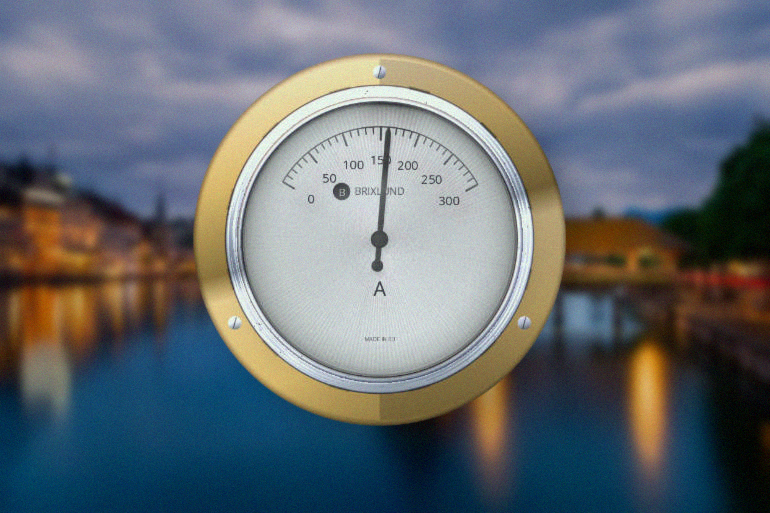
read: value=160 unit=A
